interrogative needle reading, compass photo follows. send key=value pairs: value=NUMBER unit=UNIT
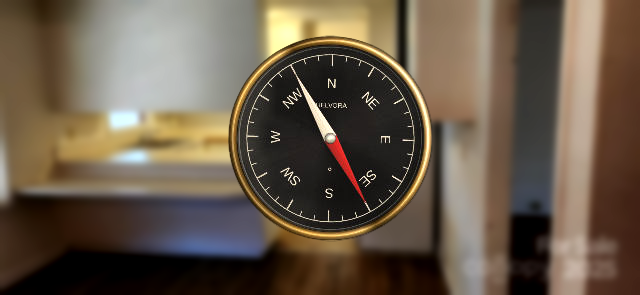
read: value=150 unit=°
